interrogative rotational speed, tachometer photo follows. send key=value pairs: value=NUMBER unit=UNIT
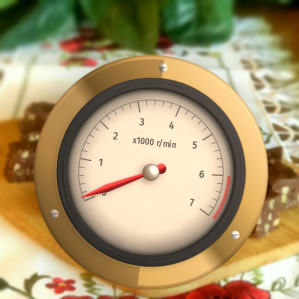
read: value=100 unit=rpm
